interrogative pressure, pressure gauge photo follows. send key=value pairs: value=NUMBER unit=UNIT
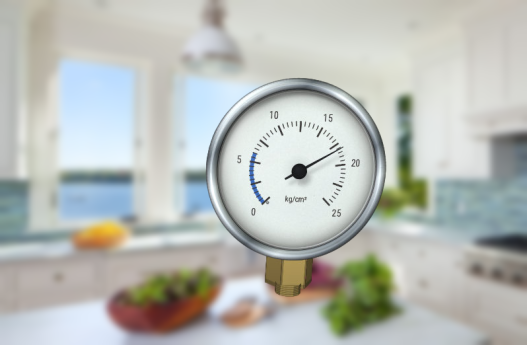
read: value=18 unit=kg/cm²
